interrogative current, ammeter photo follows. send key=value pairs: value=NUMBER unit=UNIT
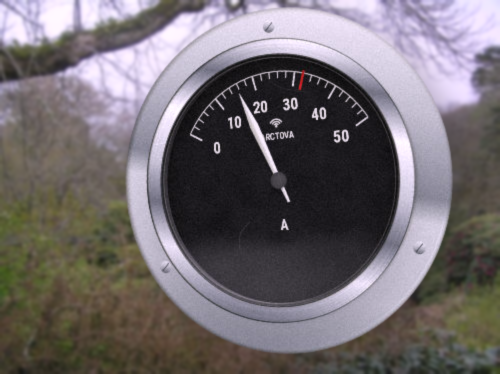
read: value=16 unit=A
